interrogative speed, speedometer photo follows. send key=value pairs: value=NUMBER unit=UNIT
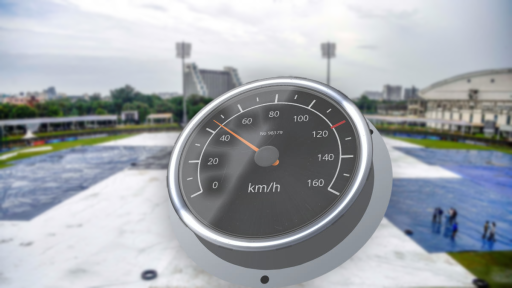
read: value=45 unit=km/h
